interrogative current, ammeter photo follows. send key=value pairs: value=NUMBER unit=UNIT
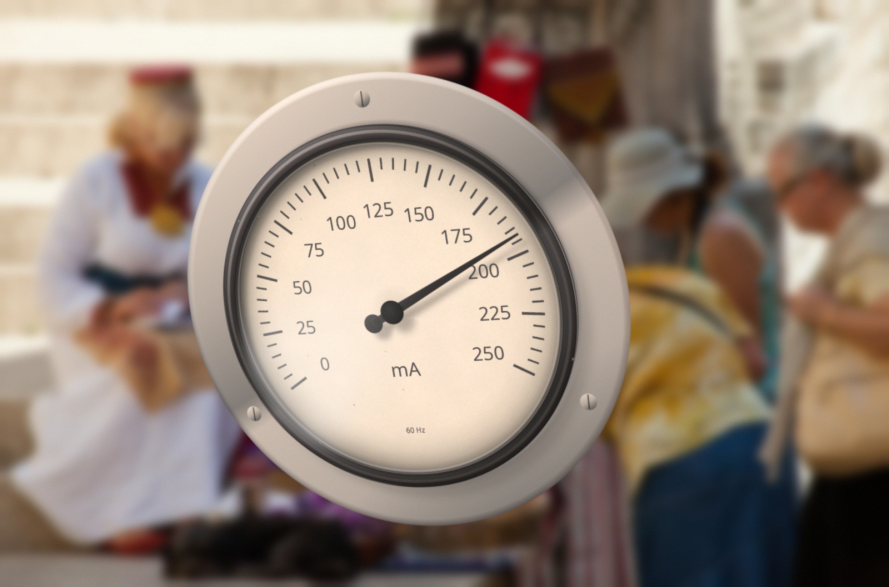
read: value=192.5 unit=mA
